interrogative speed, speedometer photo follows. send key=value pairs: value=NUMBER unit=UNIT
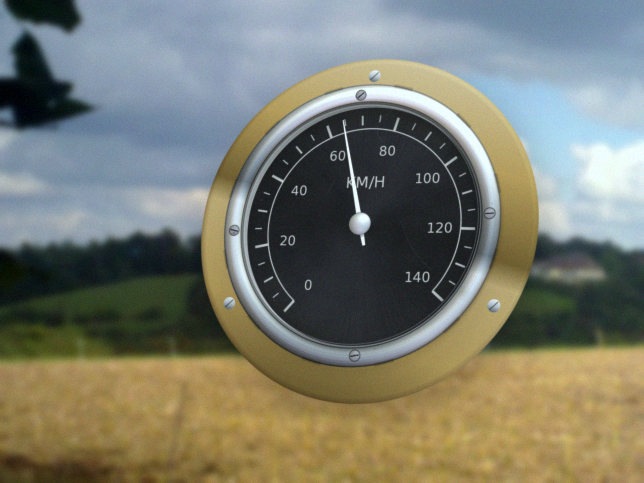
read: value=65 unit=km/h
